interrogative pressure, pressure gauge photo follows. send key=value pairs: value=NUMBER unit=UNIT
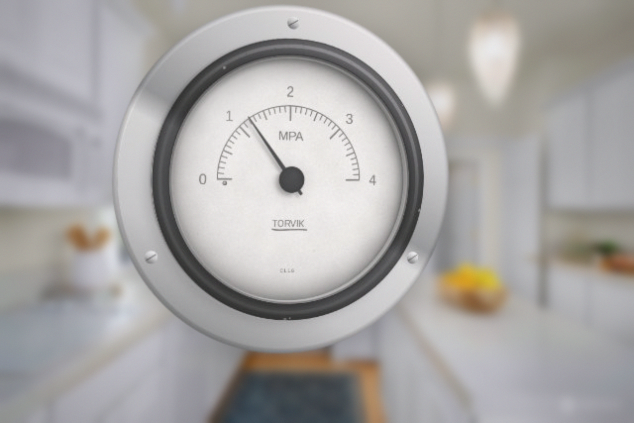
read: value=1.2 unit=MPa
